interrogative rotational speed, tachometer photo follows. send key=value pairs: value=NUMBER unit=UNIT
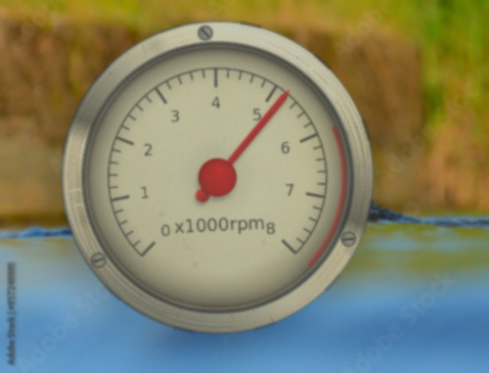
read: value=5200 unit=rpm
